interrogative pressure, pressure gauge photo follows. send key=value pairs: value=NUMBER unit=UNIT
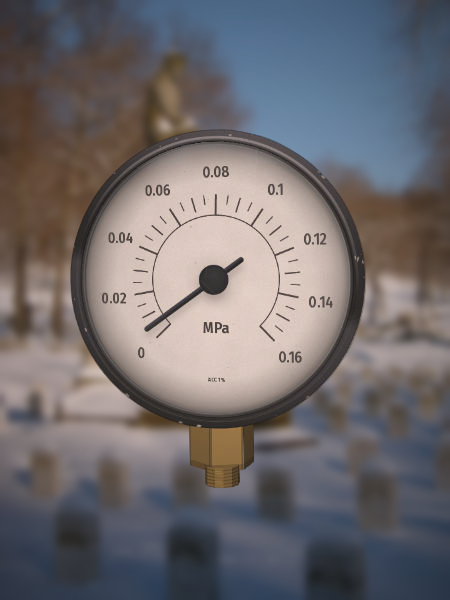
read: value=0.005 unit=MPa
